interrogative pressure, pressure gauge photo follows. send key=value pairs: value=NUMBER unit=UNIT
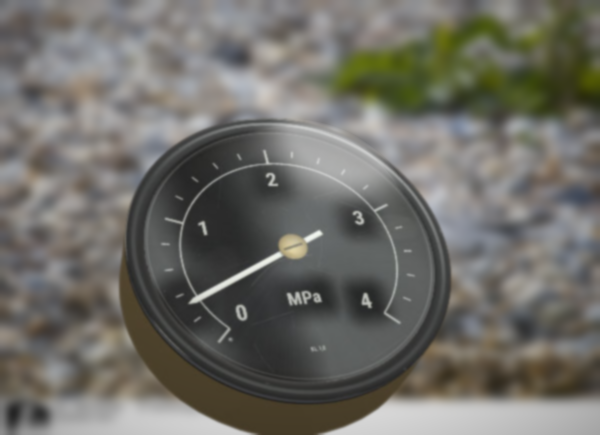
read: value=0.3 unit=MPa
